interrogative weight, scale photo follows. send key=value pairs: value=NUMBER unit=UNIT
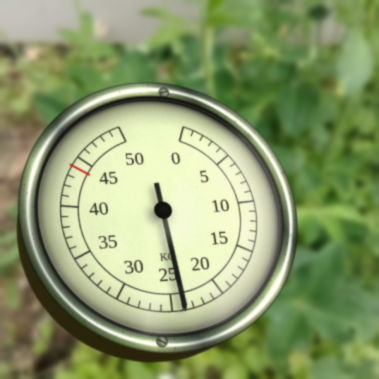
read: value=24 unit=kg
